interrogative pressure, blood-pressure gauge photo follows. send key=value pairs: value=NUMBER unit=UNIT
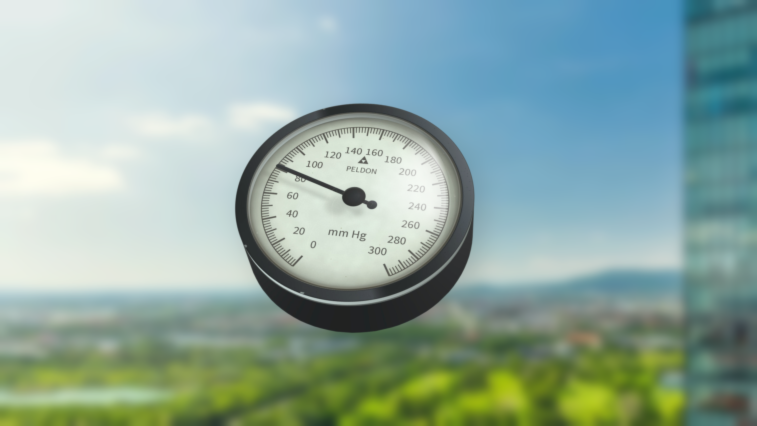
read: value=80 unit=mmHg
